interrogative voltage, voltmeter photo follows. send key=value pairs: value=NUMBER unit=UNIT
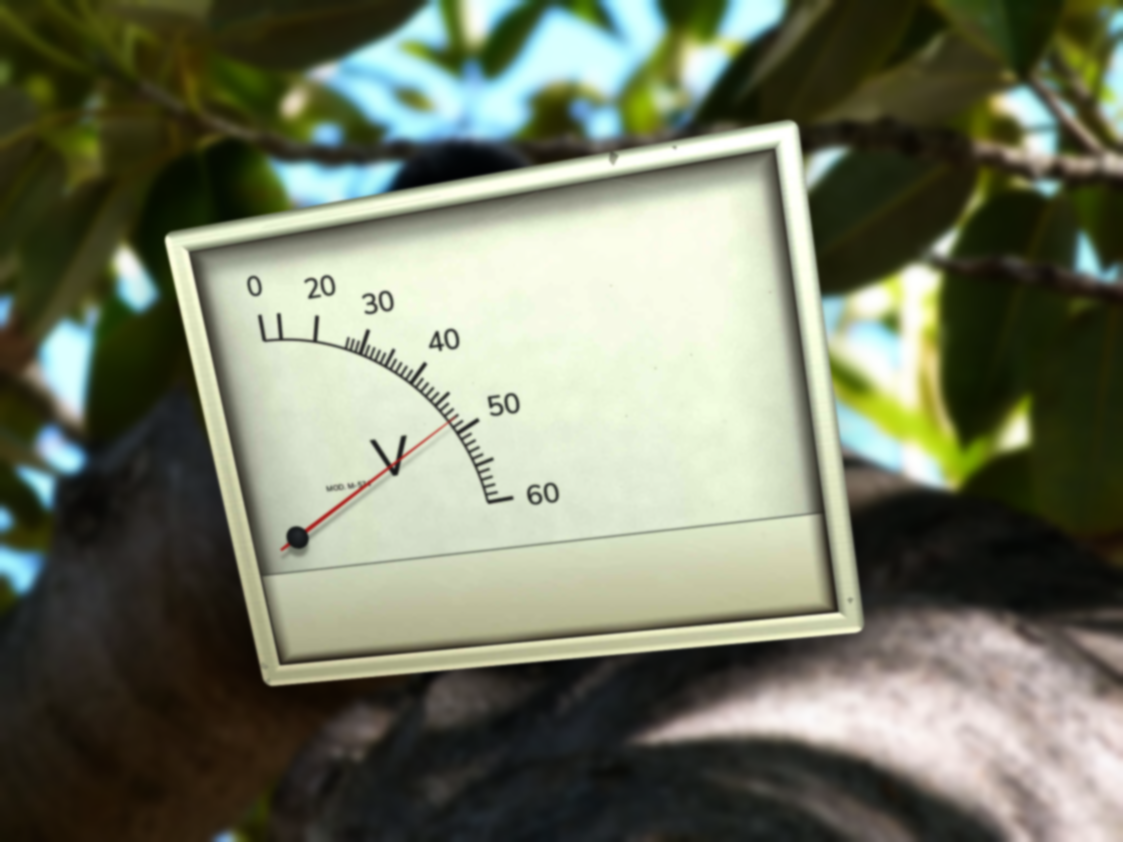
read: value=48 unit=V
